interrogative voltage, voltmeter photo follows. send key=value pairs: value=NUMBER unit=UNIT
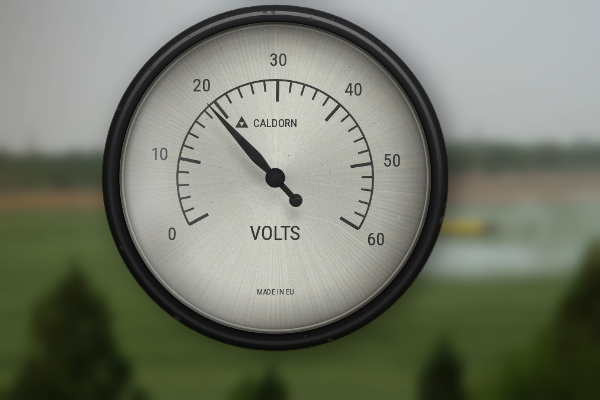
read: value=19 unit=V
